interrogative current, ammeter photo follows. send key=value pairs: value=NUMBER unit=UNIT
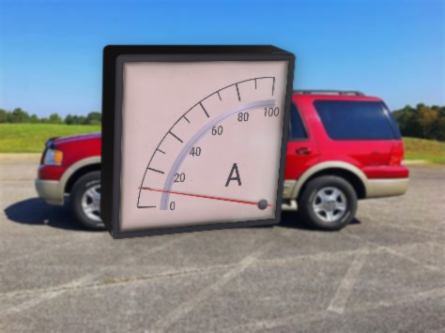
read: value=10 unit=A
